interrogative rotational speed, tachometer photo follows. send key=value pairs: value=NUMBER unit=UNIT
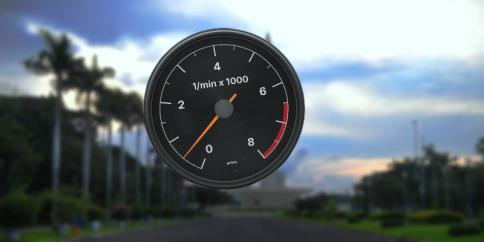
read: value=500 unit=rpm
